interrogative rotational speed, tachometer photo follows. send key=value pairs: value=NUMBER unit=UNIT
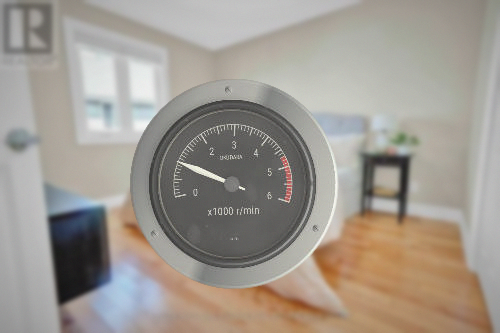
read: value=1000 unit=rpm
